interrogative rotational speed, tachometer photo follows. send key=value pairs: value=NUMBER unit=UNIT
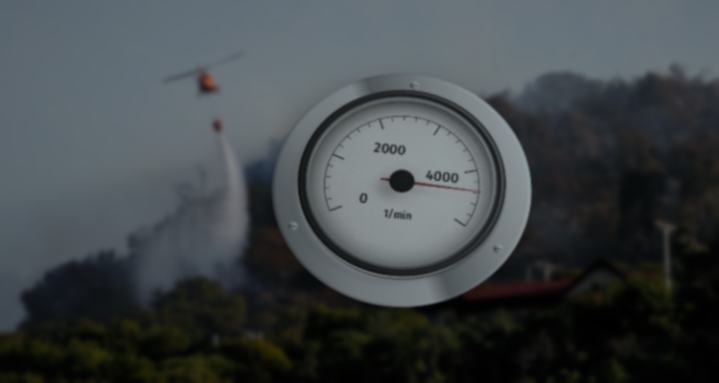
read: value=4400 unit=rpm
